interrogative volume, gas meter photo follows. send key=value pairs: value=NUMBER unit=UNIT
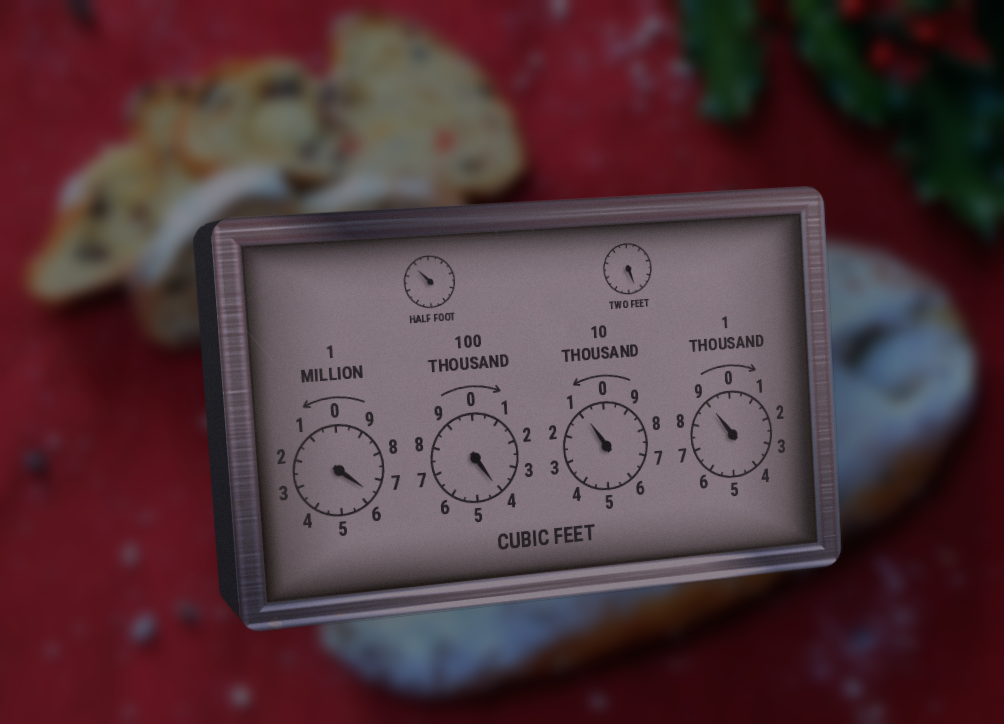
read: value=640900 unit=ft³
